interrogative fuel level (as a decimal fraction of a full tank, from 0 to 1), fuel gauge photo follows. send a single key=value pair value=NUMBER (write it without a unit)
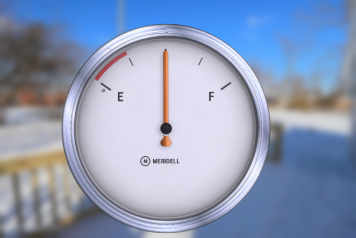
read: value=0.5
